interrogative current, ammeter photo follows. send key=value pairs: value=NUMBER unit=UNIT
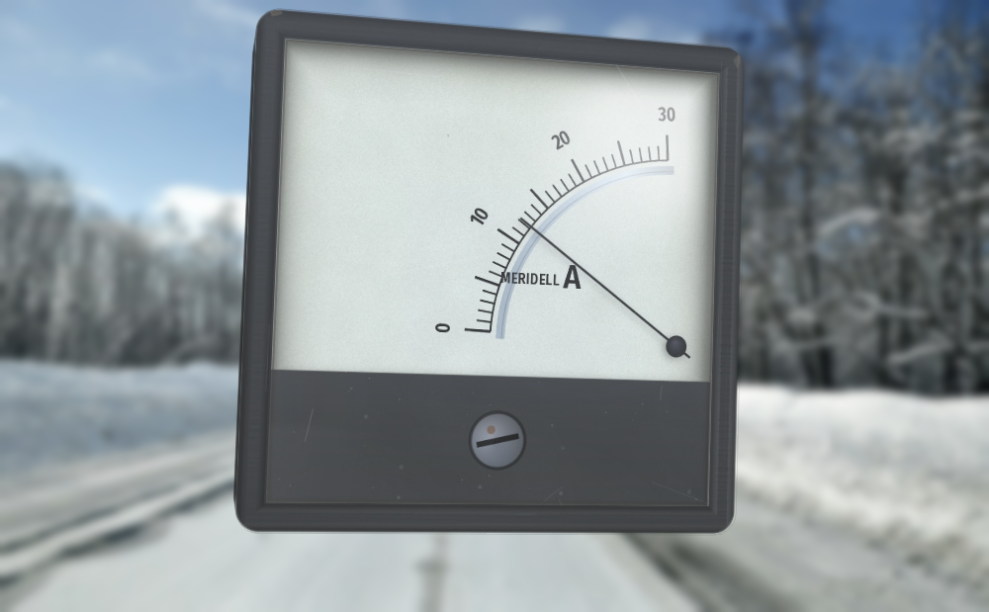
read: value=12 unit=A
